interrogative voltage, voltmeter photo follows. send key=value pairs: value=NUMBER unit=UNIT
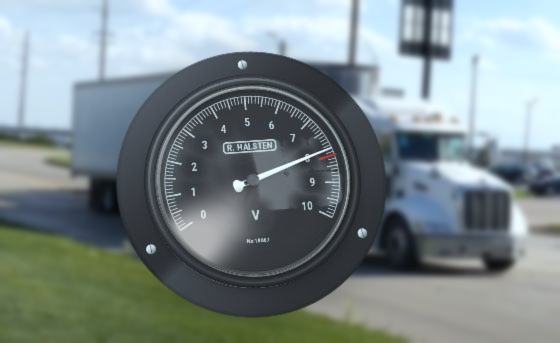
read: value=8 unit=V
